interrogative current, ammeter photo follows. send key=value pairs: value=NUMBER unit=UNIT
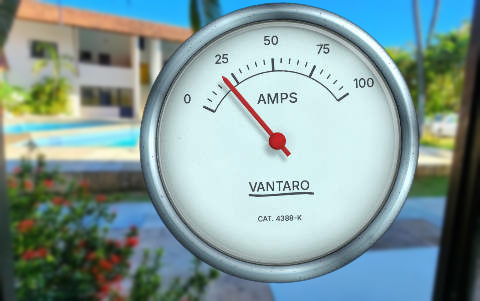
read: value=20 unit=A
